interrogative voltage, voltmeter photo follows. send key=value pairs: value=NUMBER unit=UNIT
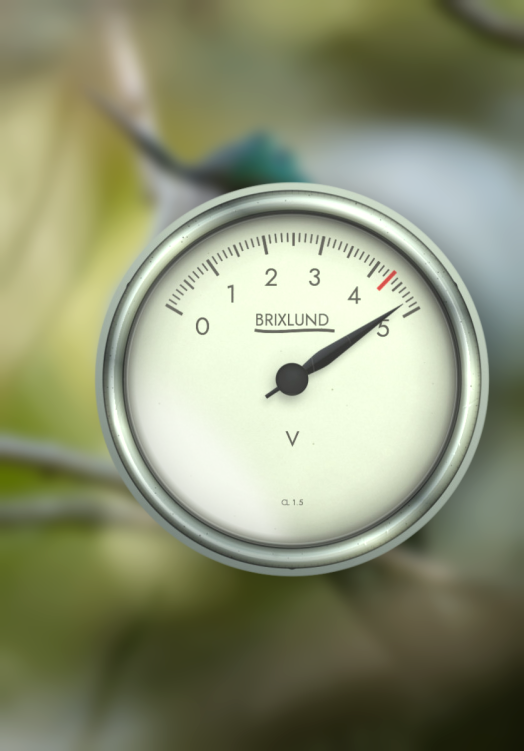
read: value=4.8 unit=V
